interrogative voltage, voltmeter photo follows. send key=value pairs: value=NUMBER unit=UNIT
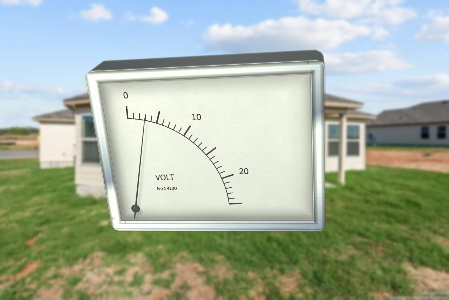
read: value=3 unit=V
